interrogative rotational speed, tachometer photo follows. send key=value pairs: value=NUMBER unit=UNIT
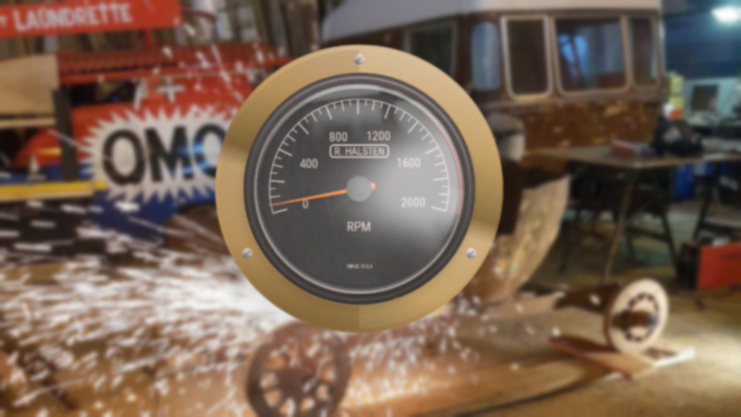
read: value=50 unit=rpm
